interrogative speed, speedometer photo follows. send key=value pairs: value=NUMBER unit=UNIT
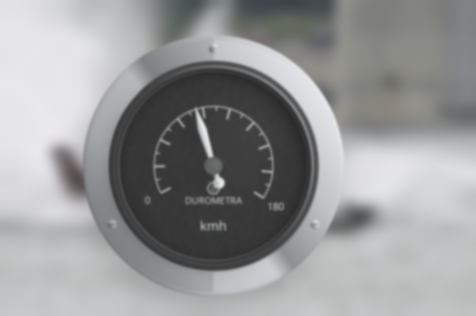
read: value=75 unit=km/h
